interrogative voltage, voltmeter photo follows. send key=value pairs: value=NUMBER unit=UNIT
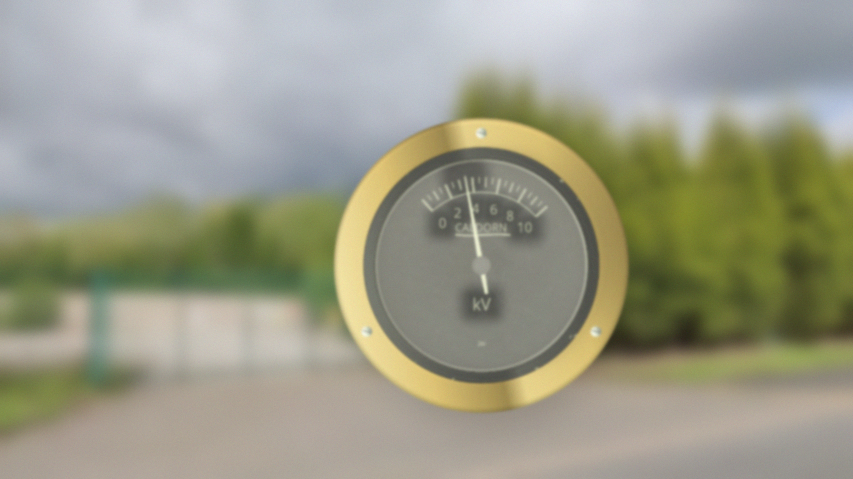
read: value=3.5 unit=kV
